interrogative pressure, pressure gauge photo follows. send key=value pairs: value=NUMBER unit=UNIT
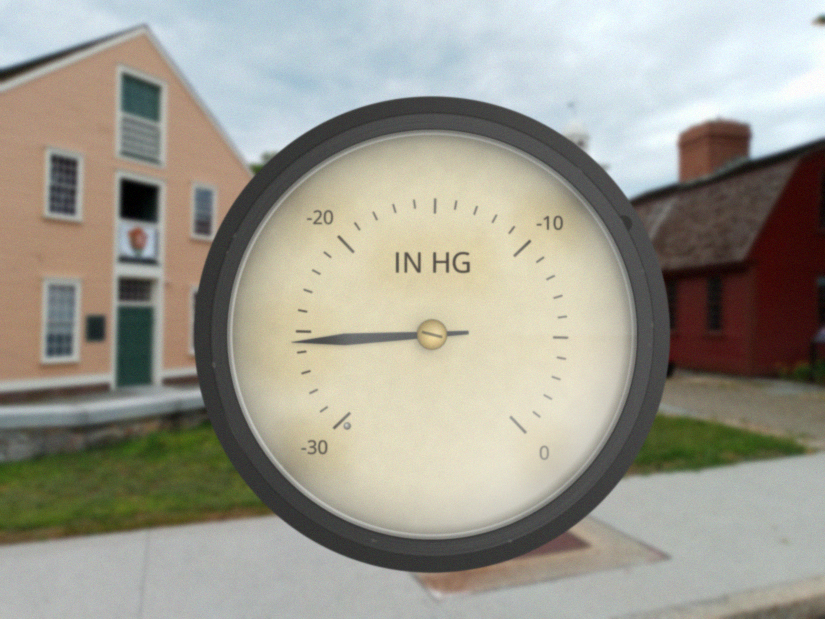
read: value=-25.5 unit=inHg
